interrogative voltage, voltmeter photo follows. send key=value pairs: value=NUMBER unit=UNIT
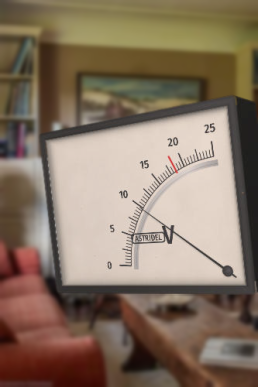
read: value=10 unit=V
